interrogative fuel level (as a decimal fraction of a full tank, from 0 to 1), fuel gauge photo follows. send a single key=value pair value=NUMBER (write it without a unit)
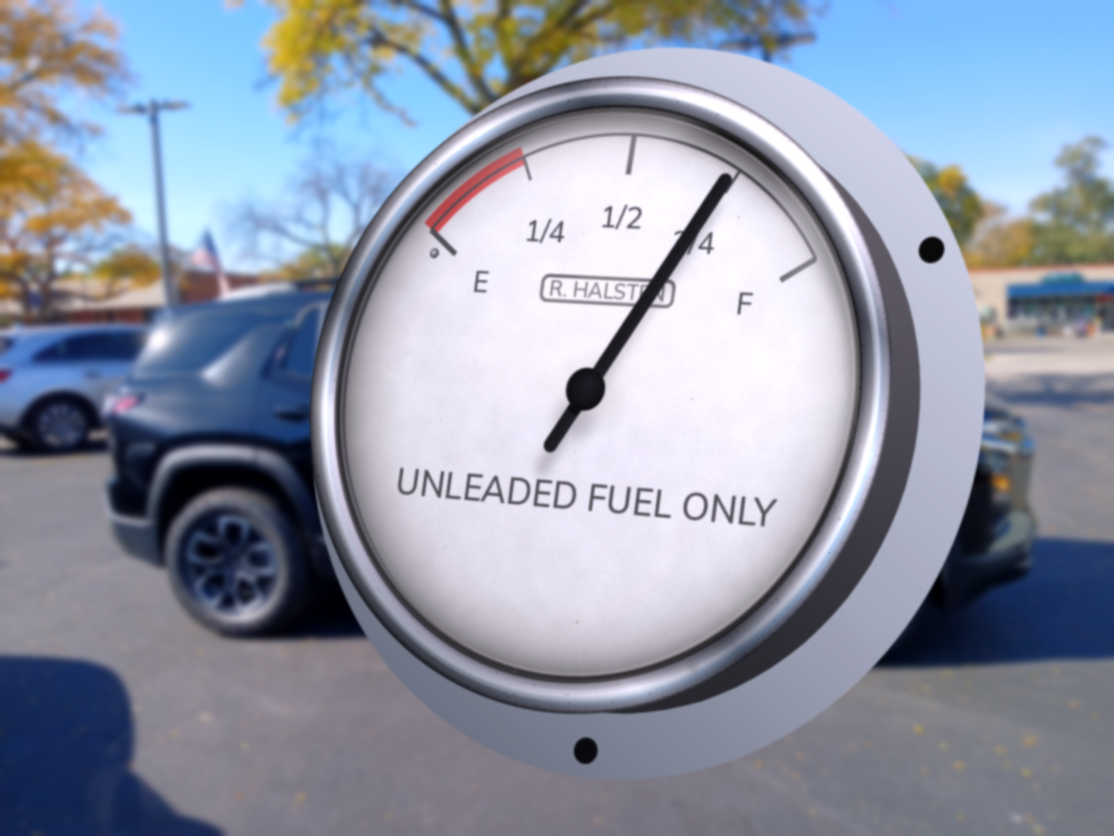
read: value=0.75
